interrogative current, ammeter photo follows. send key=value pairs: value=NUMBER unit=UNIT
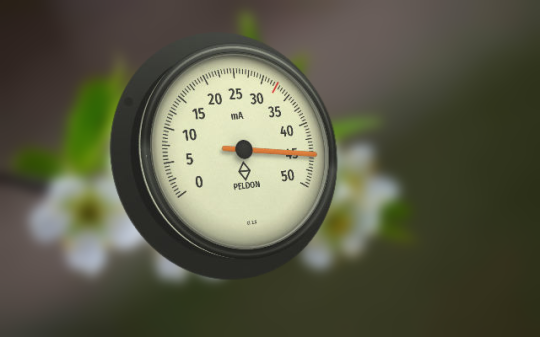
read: value=45 unit=mA
